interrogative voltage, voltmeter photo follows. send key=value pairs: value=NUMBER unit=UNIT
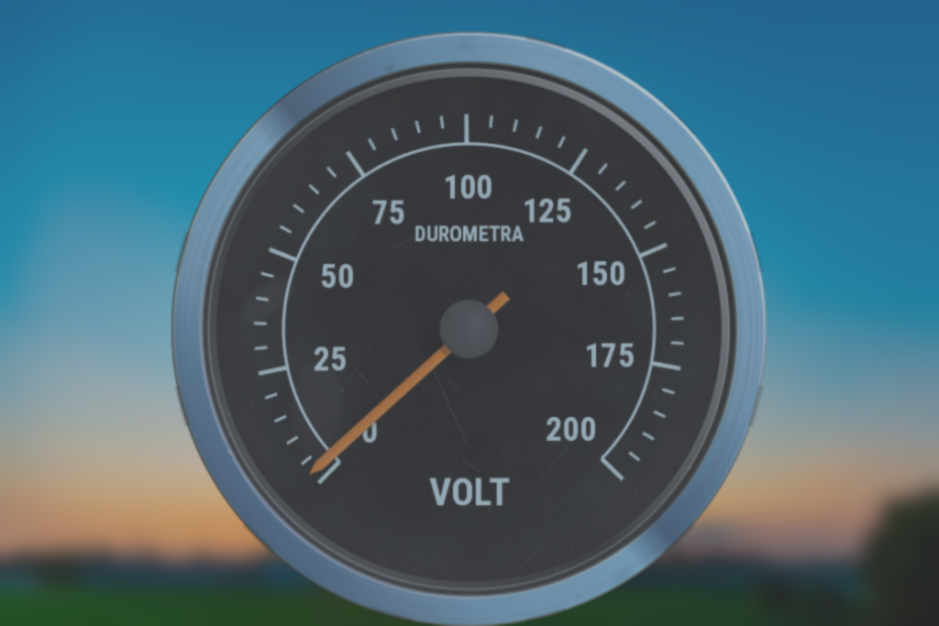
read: value=2.5 unit=V
